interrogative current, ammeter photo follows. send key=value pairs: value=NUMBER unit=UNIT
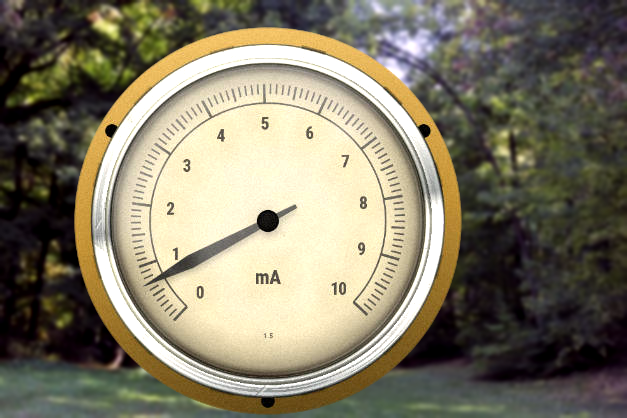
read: value=0.7 unit=mA
